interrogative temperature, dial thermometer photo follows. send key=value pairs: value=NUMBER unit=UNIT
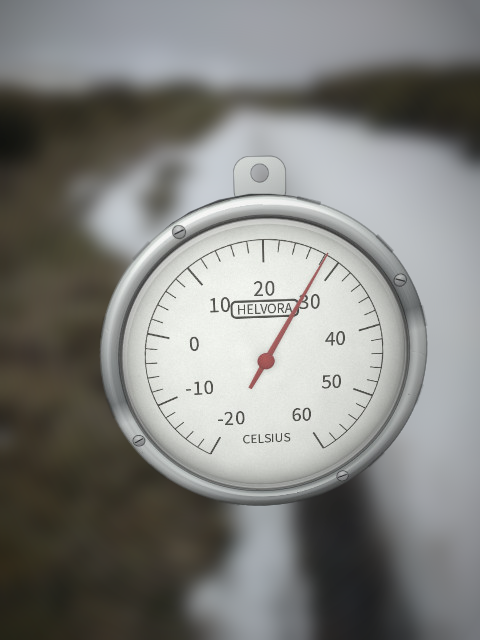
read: value=28 unit=°C
